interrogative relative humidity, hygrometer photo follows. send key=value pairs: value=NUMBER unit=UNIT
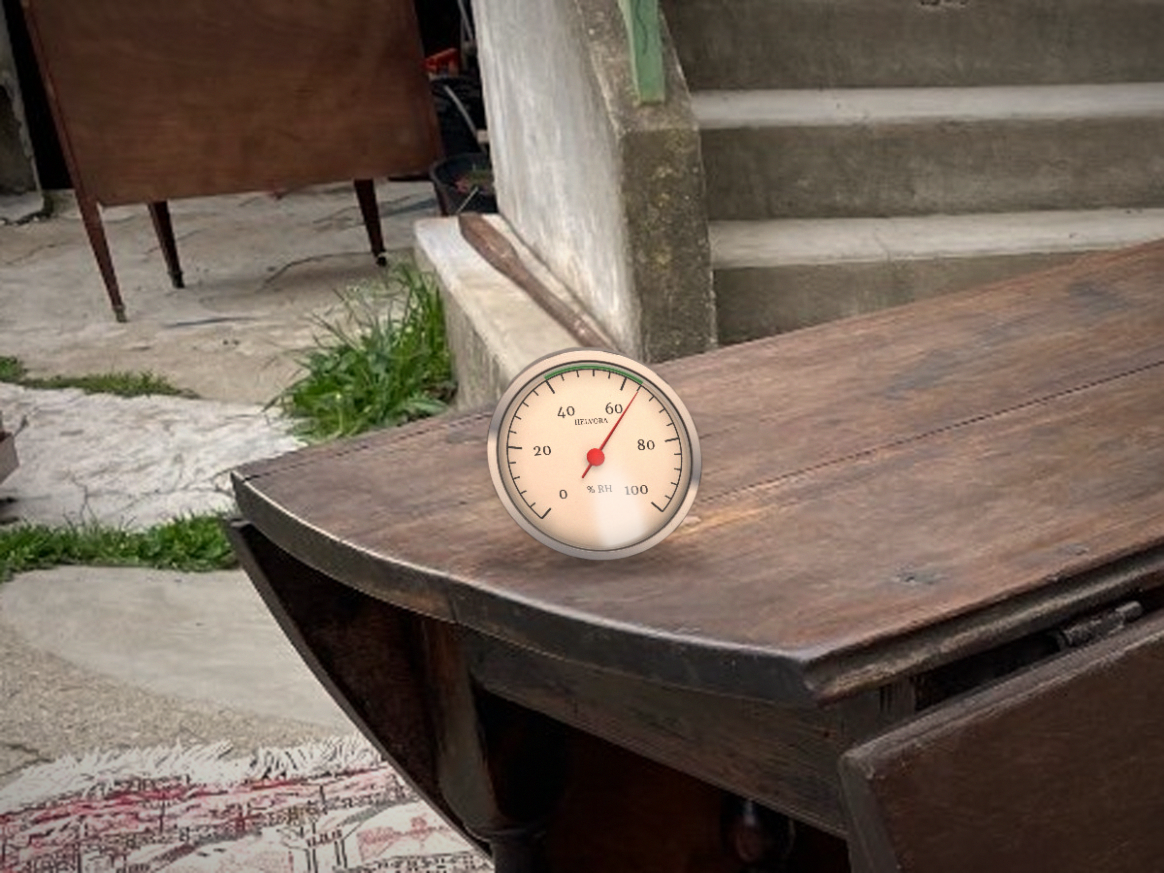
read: value=64 unit=%
